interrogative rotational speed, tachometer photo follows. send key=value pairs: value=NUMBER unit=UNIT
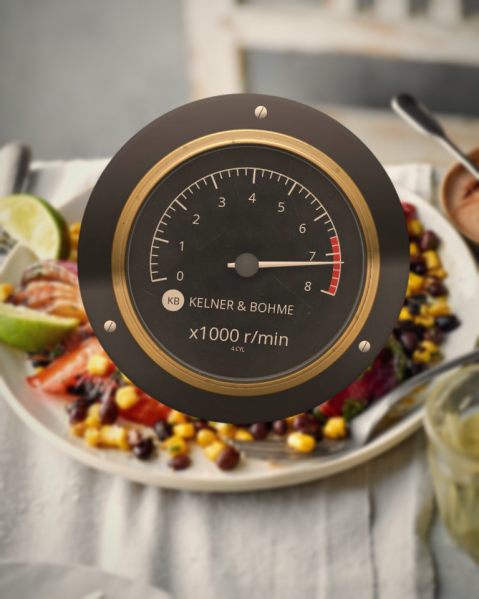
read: value=7200 unit=rpm
